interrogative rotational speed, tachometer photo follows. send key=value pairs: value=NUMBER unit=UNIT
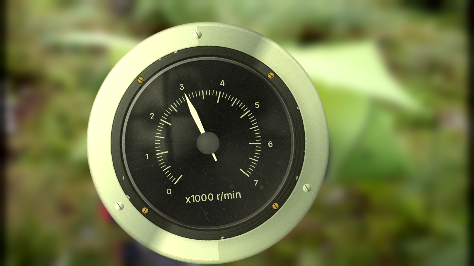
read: value=3000 unit=rpm
